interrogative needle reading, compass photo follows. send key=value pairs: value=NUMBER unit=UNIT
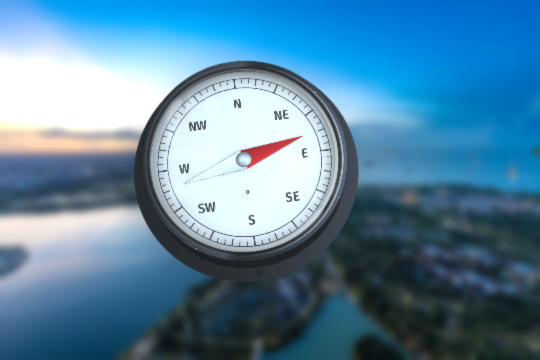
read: value=75 unit=°
